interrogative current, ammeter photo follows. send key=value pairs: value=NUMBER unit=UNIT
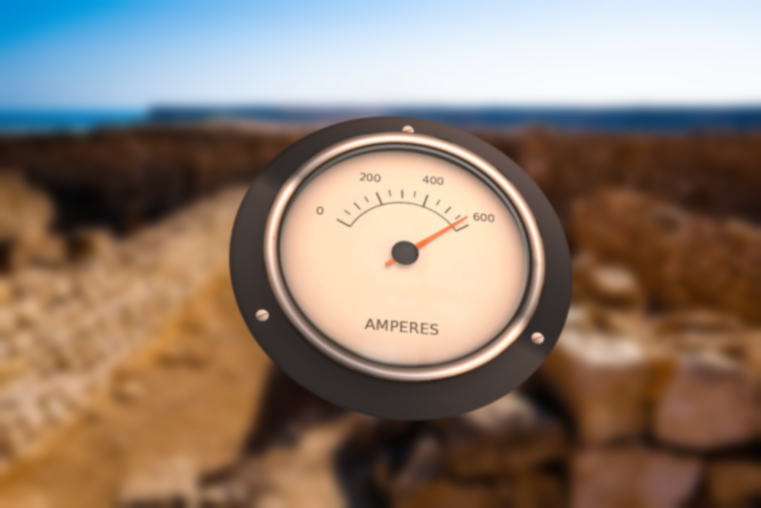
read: value=575 unit=A
